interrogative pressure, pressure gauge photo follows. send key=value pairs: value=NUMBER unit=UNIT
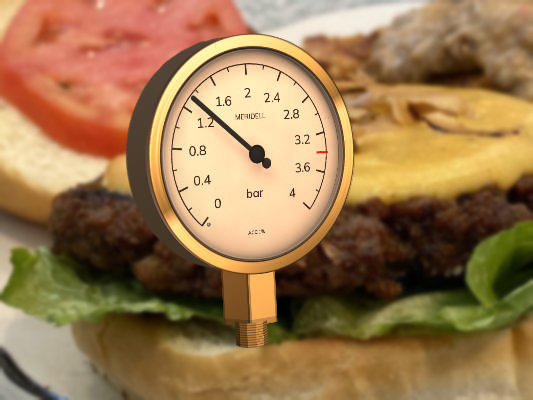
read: value=1.3 unit=bar
